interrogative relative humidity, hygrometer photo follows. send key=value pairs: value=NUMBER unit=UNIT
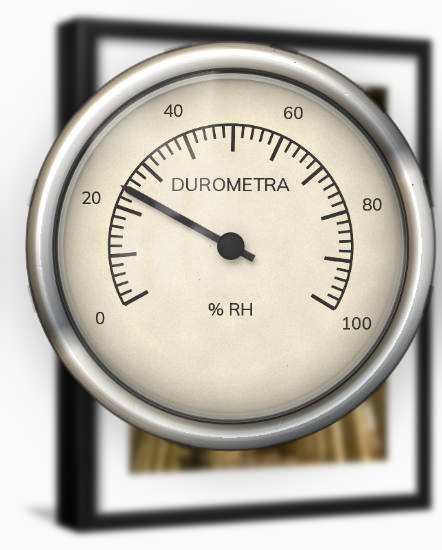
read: value=24 unit=%
